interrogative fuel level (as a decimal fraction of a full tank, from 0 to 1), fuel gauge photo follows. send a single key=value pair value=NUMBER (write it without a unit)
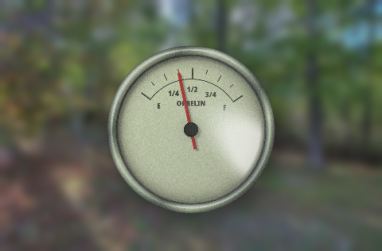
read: value=0.375
